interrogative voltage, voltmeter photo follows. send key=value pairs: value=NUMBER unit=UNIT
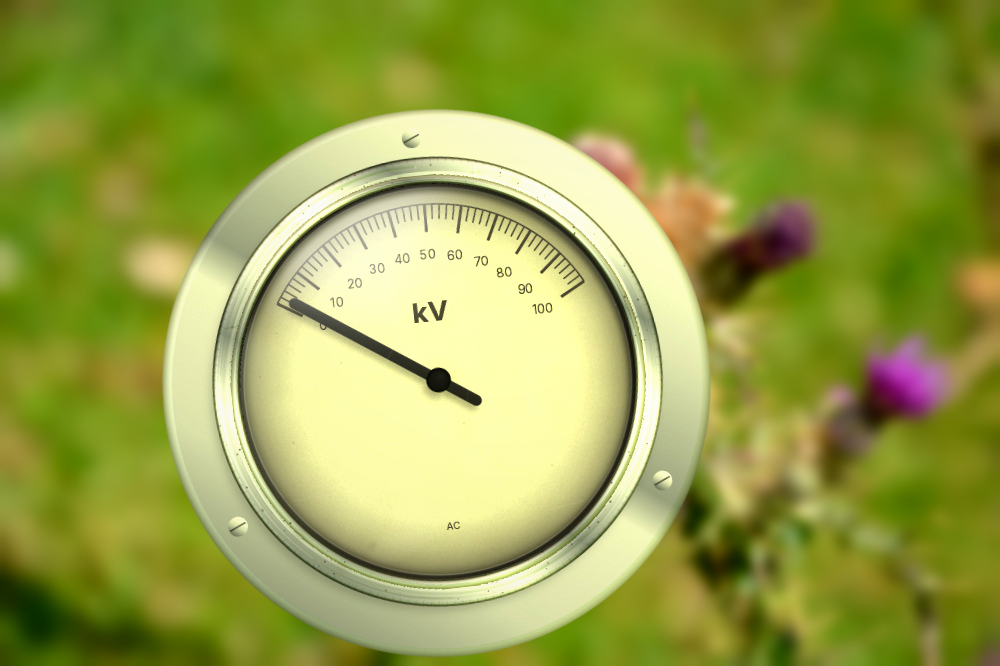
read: value=2 unit=kV
